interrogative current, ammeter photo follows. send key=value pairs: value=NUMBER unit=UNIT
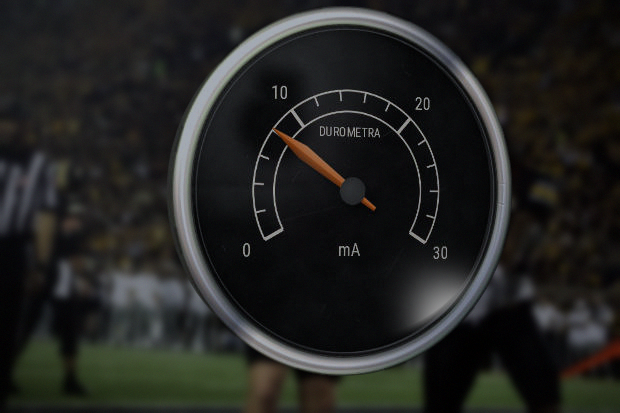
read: value=8 unit=mA
